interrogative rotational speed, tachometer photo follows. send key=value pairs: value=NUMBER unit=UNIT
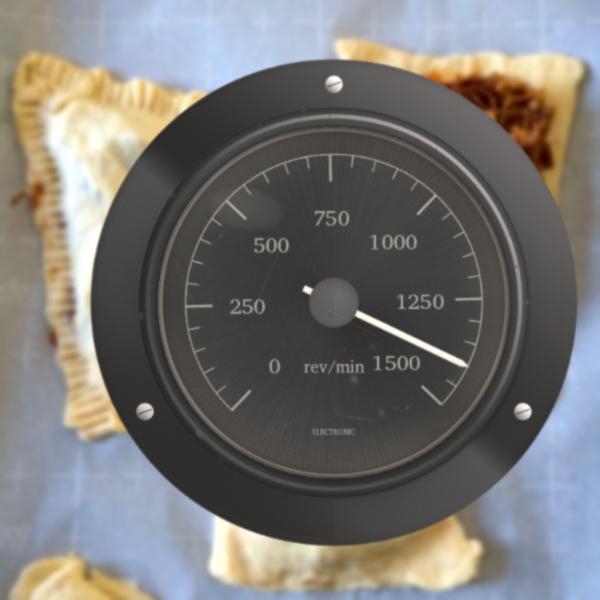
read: value=1400 unit=rpm
